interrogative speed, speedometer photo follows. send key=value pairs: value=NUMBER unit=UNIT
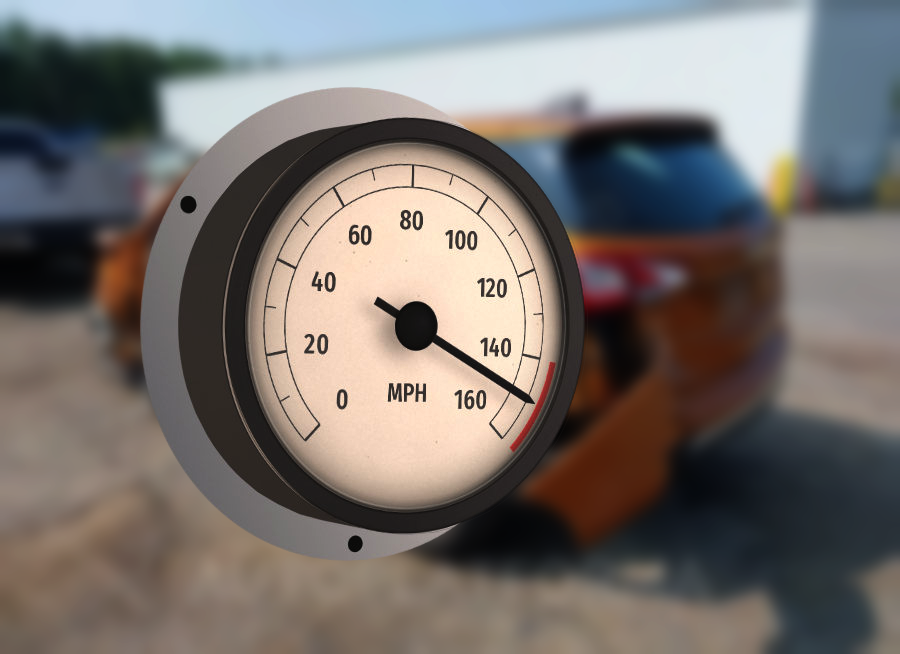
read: value=150 unit=mph
